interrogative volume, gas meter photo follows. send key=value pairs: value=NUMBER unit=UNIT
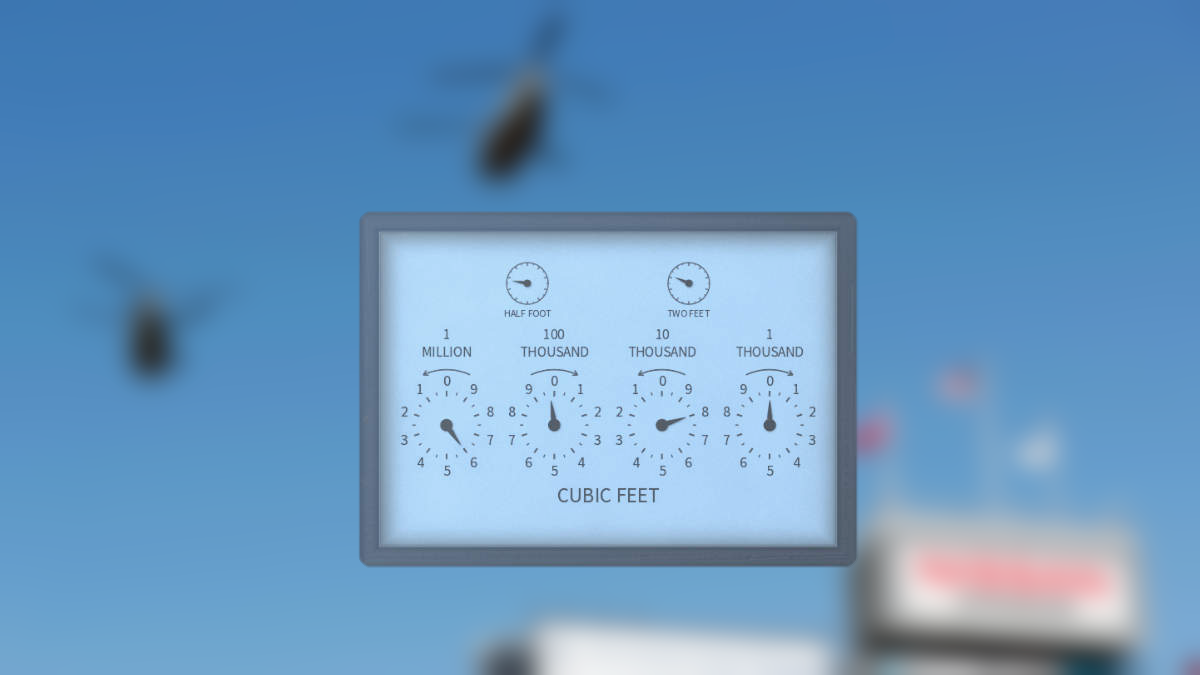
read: value=598000 unit=ft³
